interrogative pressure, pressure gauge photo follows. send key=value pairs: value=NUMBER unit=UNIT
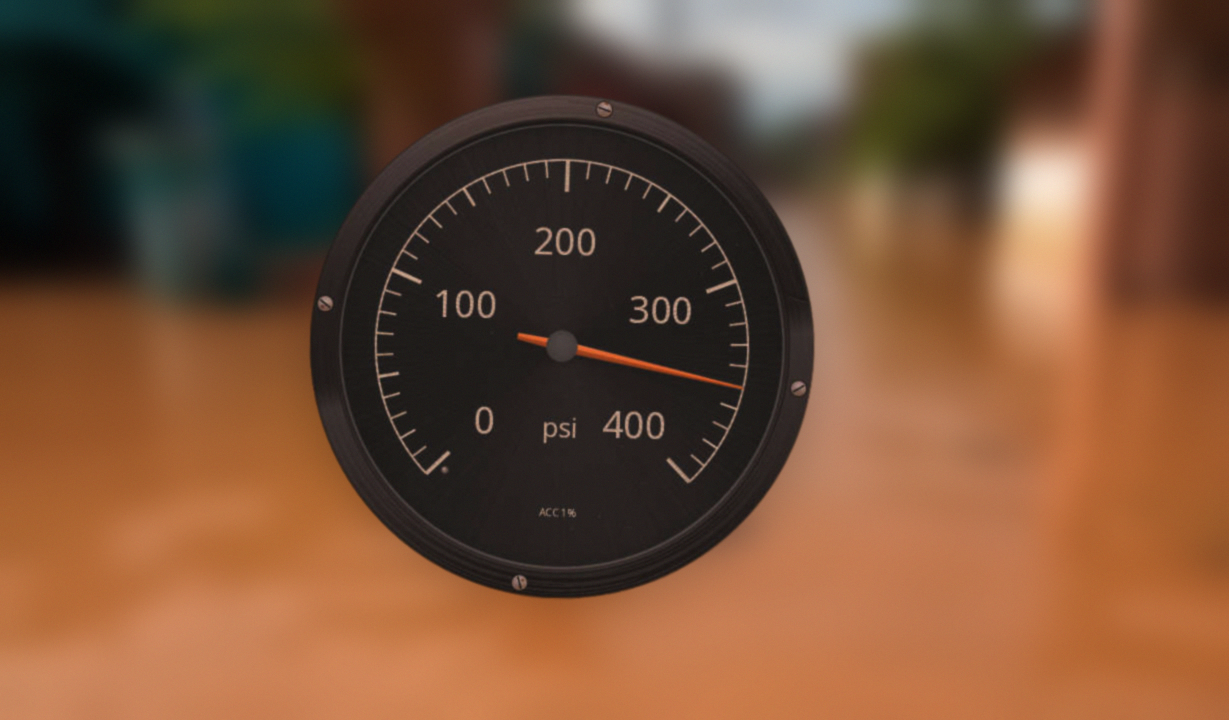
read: value=350 unit=psi
